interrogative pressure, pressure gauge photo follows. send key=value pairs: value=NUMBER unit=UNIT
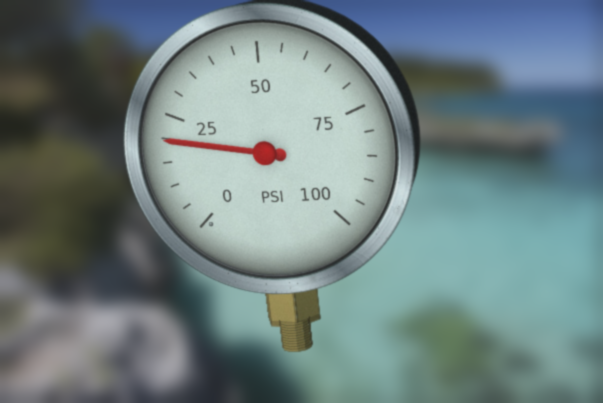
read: value=20 unit=psi
